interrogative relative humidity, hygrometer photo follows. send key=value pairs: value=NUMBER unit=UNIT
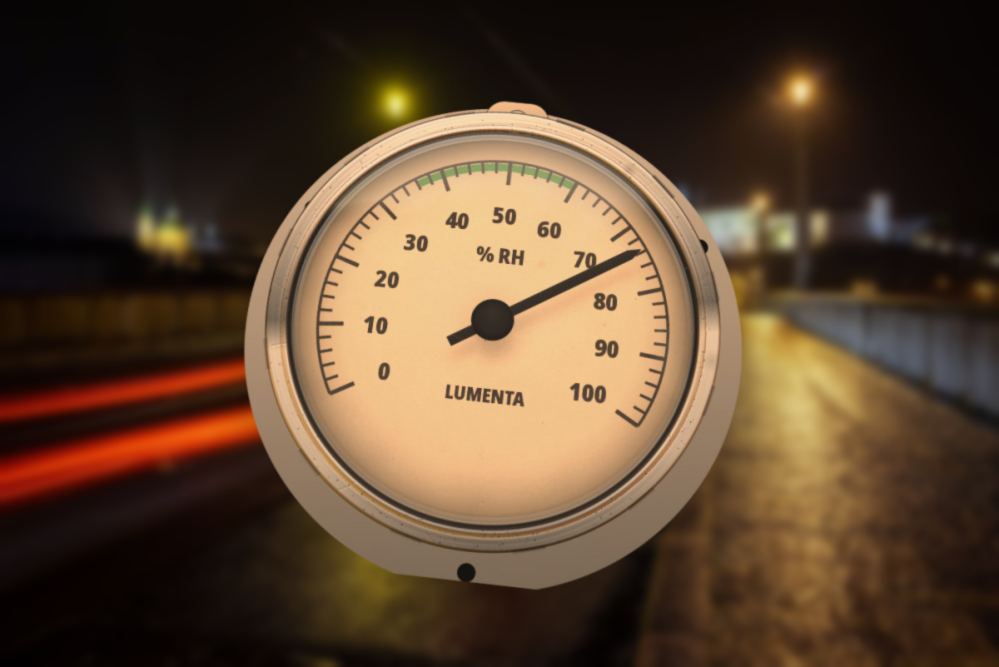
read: value=74 unit=%
